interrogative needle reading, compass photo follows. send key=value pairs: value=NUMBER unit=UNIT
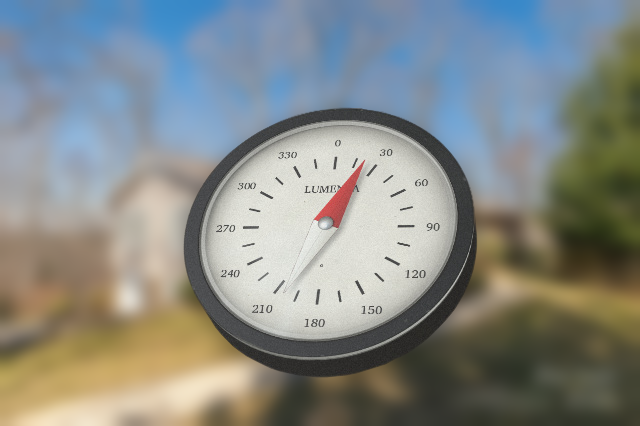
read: value=22.5 unit=°
